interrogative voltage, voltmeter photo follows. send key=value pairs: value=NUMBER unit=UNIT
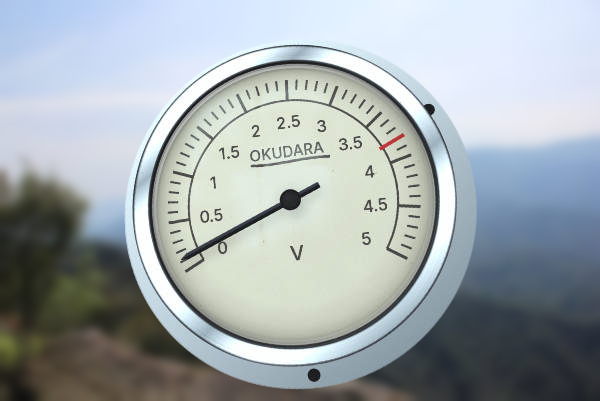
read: value=0.1 unit=V
